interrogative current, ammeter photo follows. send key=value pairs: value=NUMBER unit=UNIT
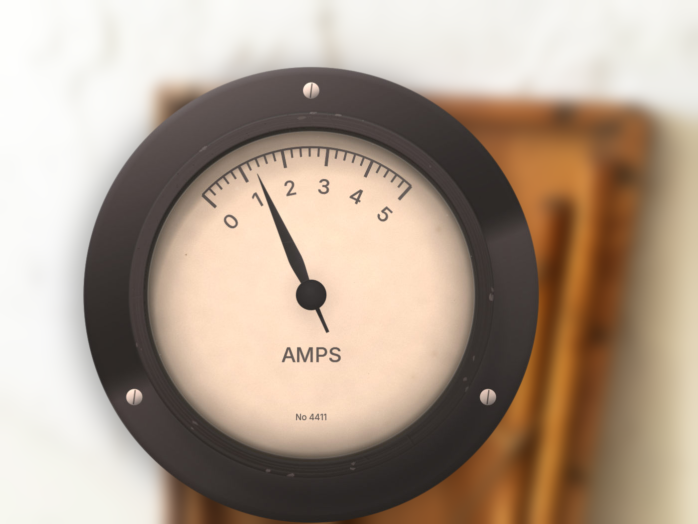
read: value=1.3 unit=A
